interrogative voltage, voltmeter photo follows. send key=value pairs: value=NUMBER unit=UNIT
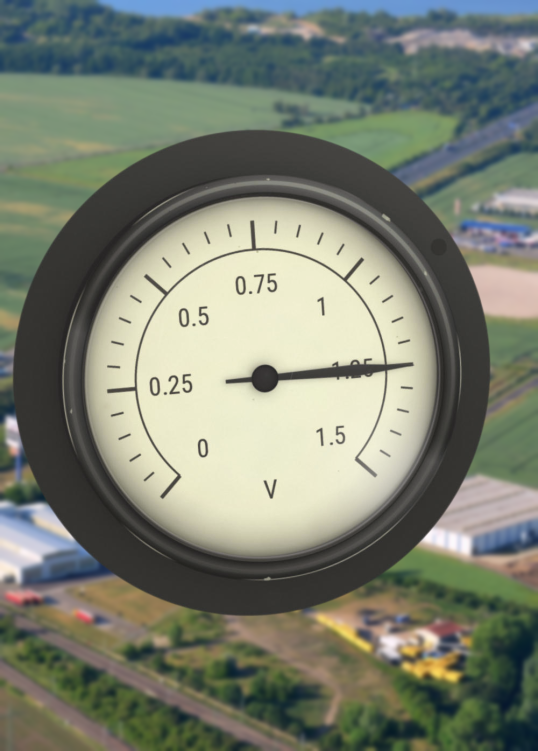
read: value=1.25 unit=V
